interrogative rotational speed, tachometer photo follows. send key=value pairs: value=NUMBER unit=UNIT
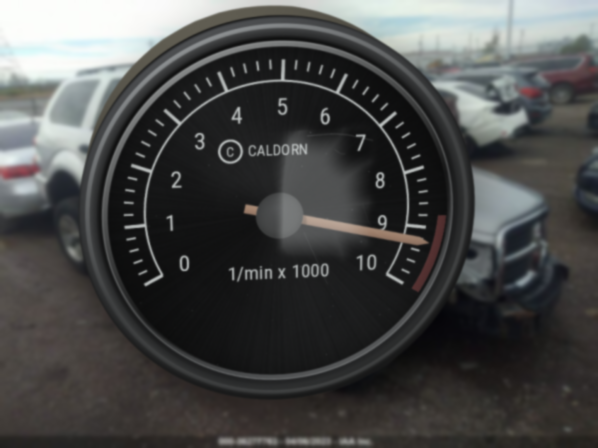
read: value=9200 unit=rpm
